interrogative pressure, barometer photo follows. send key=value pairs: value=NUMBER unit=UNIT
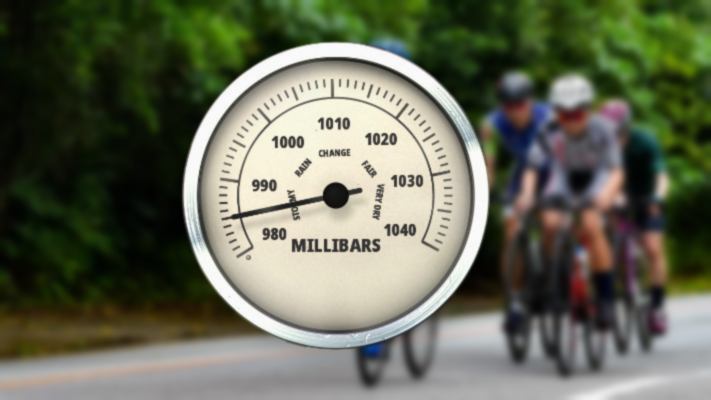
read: value=985 unit=mbar
